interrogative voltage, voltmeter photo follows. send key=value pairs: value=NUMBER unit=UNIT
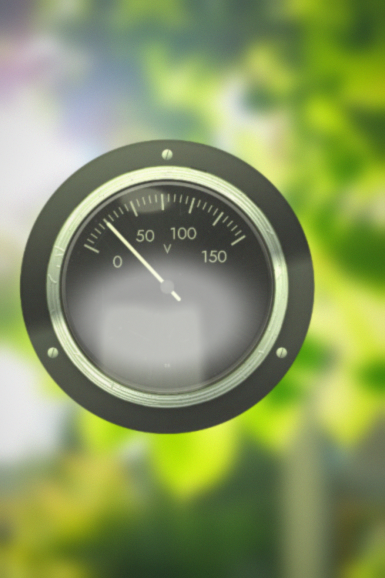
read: value=25 unit=V
